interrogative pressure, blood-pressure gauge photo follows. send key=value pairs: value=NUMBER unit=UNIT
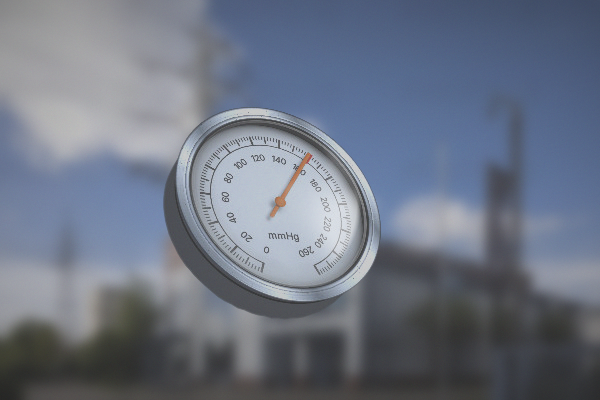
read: value=160 unit=mmHg
